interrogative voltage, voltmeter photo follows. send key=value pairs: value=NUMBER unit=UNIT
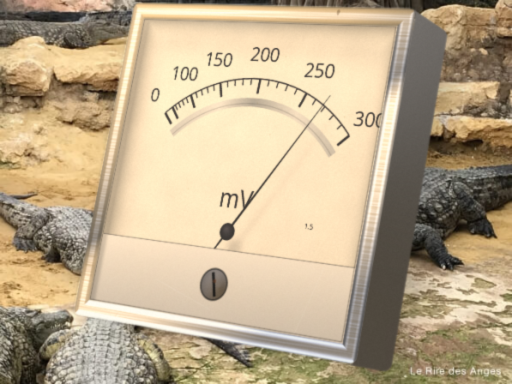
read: value=270 unit=mV
